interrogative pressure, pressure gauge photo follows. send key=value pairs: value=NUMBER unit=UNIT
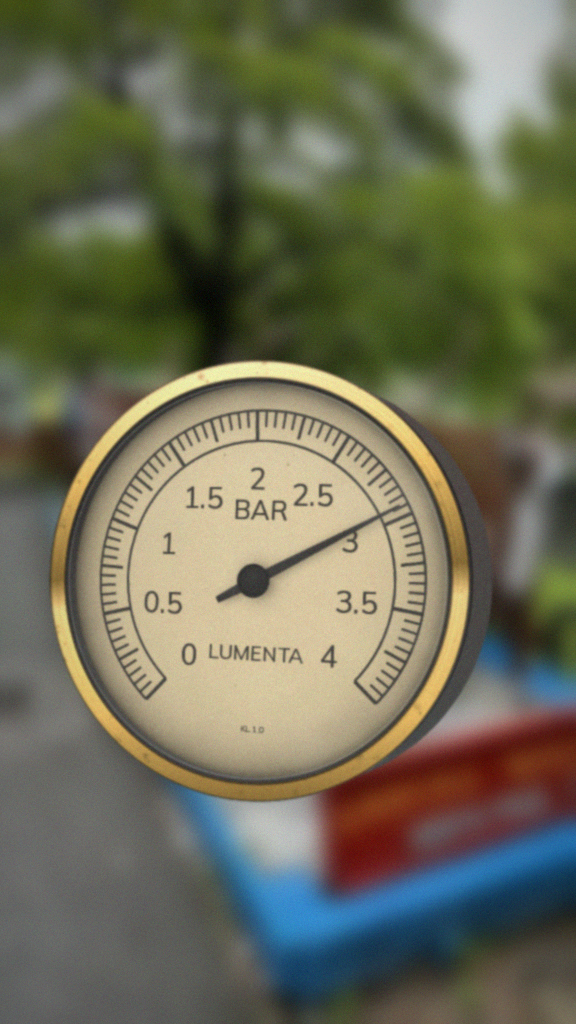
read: value=2.95 unit=bar
